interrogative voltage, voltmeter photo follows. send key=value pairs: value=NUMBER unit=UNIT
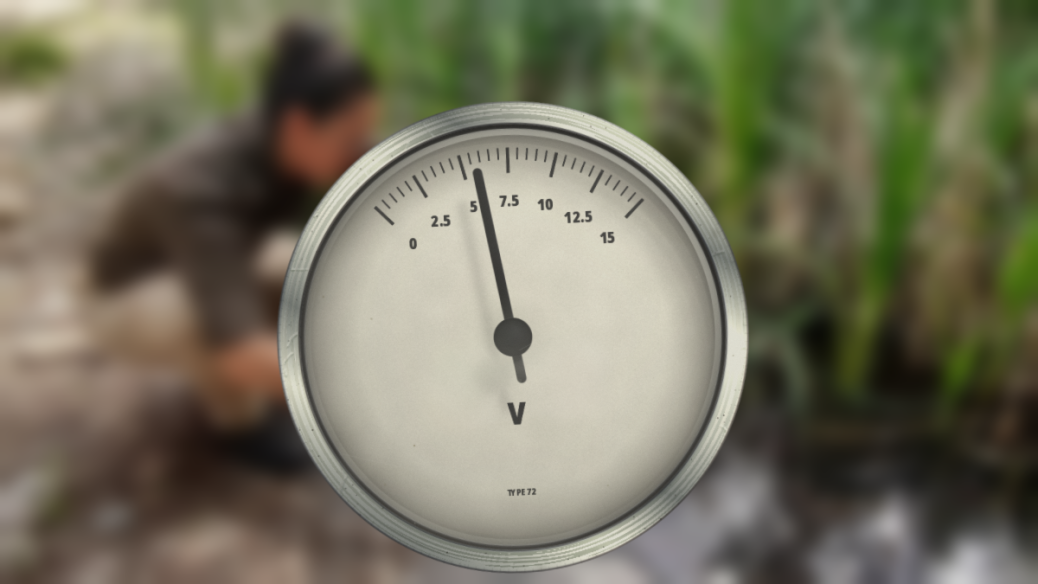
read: value=5.75 unit=V
